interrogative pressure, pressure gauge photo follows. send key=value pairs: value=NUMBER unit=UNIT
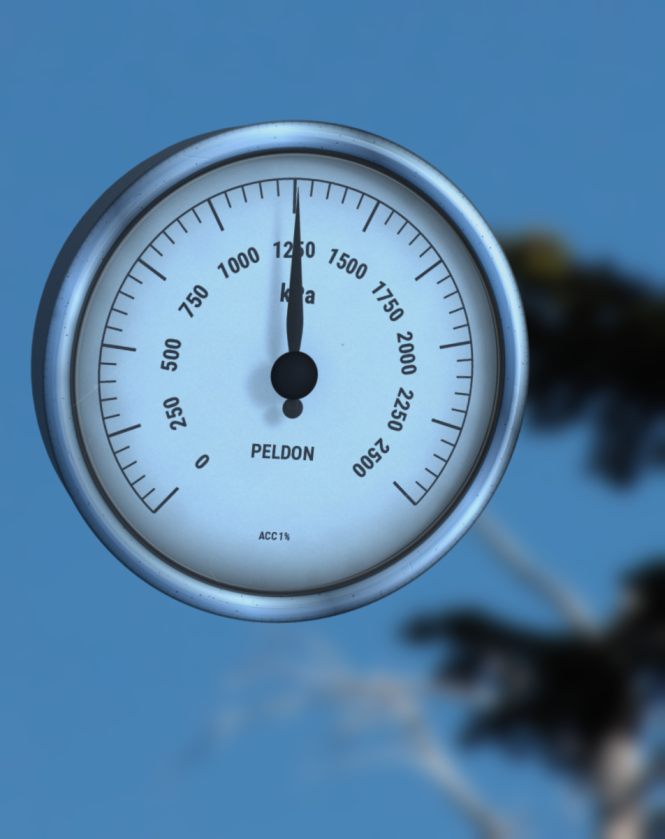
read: value=1250 unit=kPa
